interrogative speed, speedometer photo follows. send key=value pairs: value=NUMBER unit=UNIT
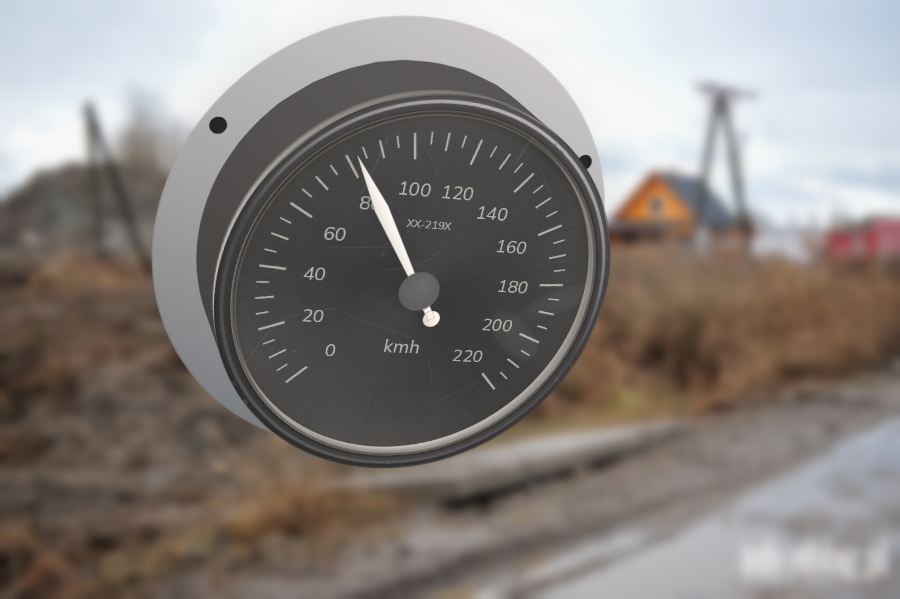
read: value=82.5 unit=km/h
